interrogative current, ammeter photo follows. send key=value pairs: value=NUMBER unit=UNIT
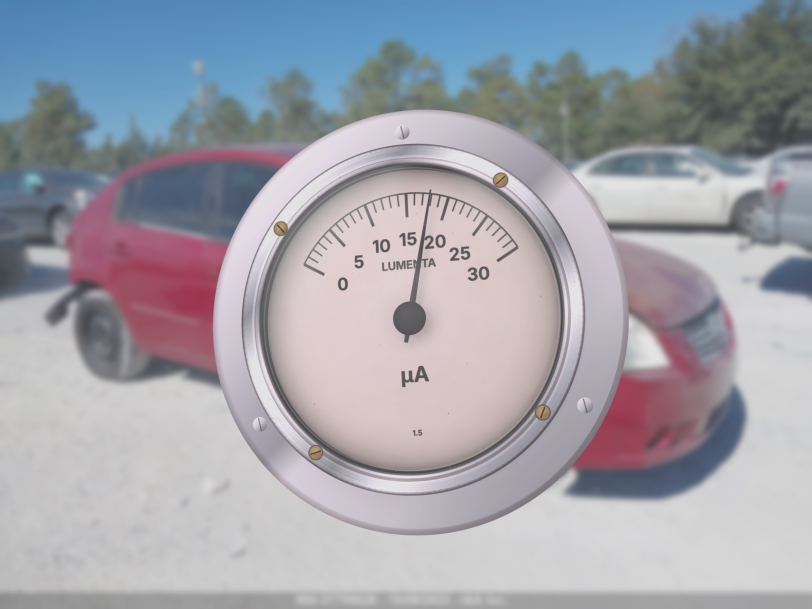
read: value=18 unit=µA
